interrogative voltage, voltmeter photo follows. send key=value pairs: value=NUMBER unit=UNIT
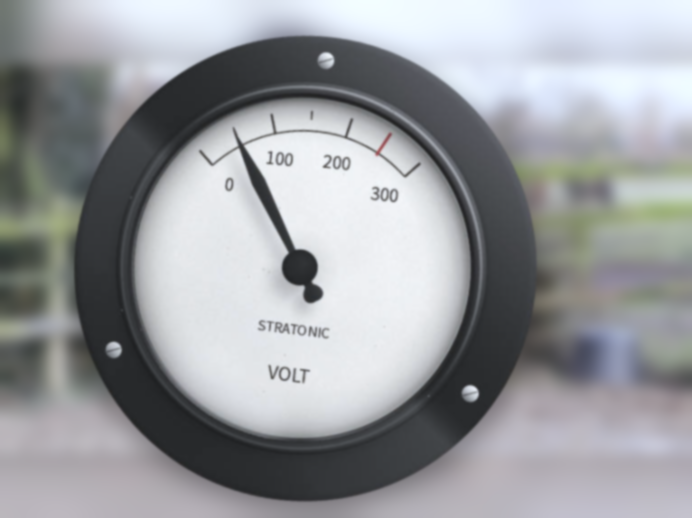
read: value=50 unit=V
